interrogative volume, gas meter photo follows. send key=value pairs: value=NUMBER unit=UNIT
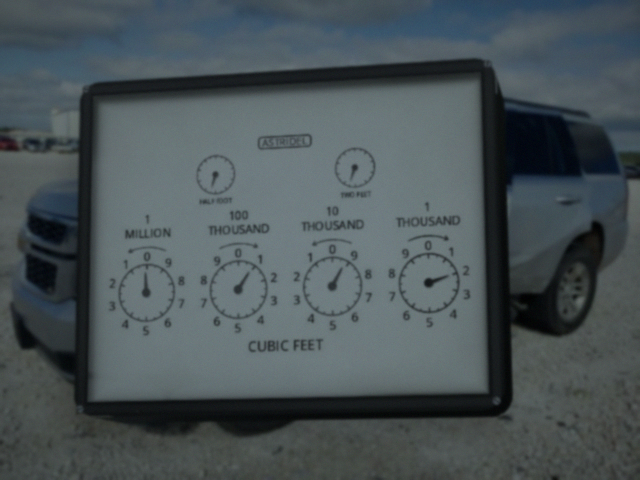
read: value=9200 unit=ft³
